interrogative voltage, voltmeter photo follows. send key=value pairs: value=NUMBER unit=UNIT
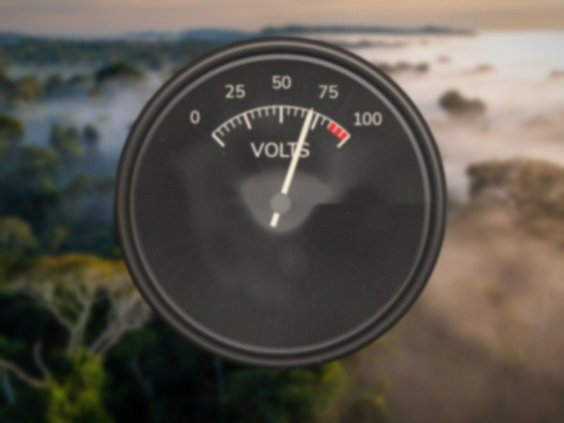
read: value=70 unit=V
